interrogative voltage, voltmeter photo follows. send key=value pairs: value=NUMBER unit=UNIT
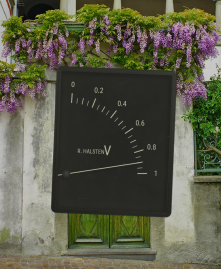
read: value=0.9 unit=V
